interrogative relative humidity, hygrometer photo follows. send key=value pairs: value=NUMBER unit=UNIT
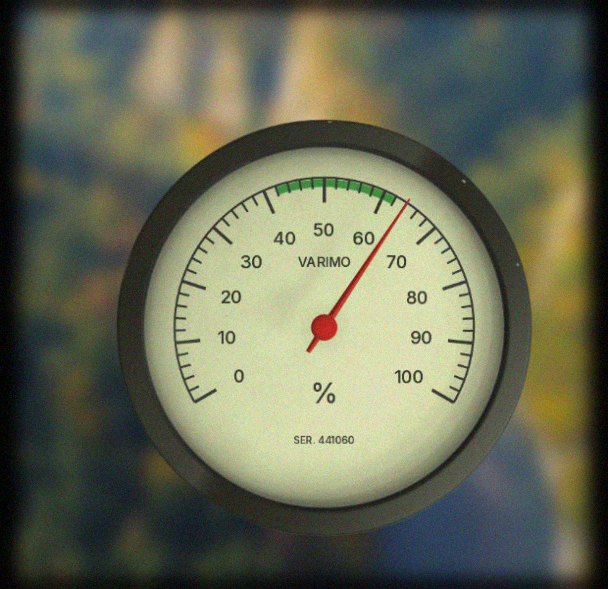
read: value=64 unit=%
